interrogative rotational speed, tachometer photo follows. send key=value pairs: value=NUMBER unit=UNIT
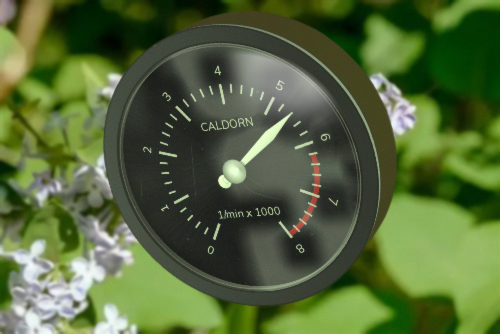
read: value=5400 unit=rpm
